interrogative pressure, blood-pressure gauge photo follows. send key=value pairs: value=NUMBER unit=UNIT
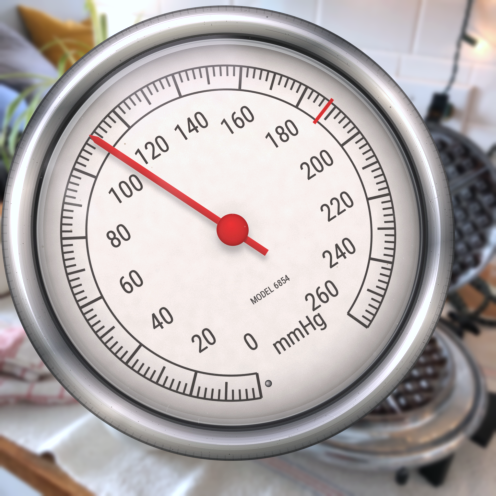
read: value=110 unit=mmHg
